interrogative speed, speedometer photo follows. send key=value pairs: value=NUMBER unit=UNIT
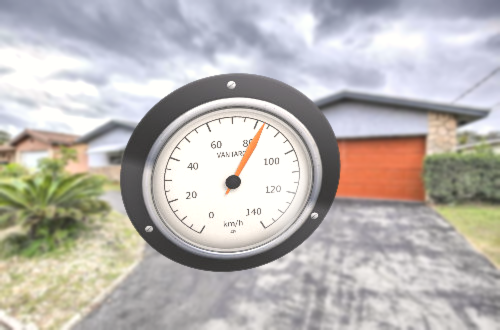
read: value=82.5 unit=km/h
